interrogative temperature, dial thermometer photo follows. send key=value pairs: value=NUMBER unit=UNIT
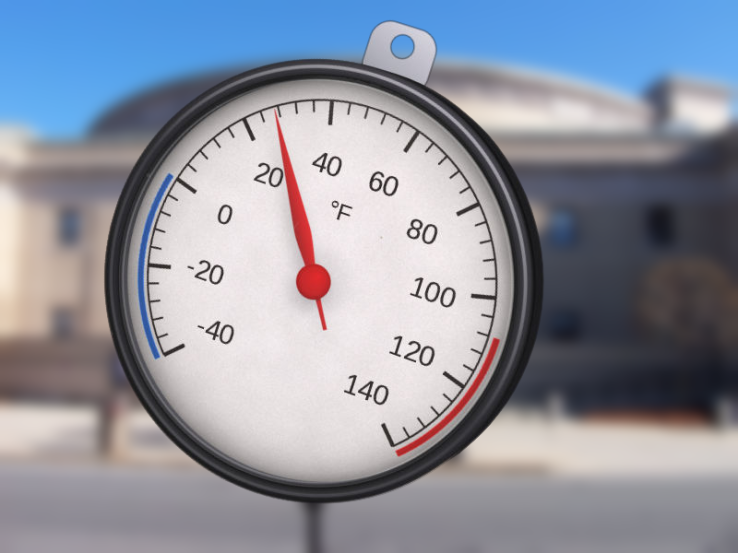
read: value=28 unit=°F
